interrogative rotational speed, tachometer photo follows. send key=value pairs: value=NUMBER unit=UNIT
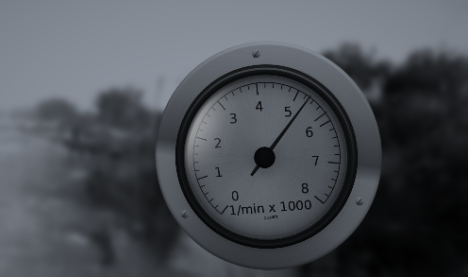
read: value=5300 unit=rpm
